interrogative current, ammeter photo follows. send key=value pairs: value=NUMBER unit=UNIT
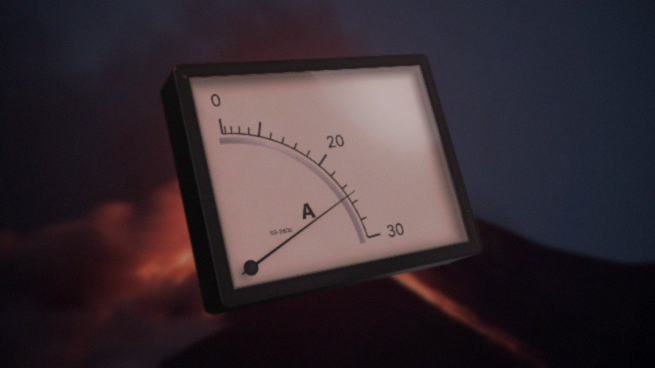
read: value=25 unit=A
